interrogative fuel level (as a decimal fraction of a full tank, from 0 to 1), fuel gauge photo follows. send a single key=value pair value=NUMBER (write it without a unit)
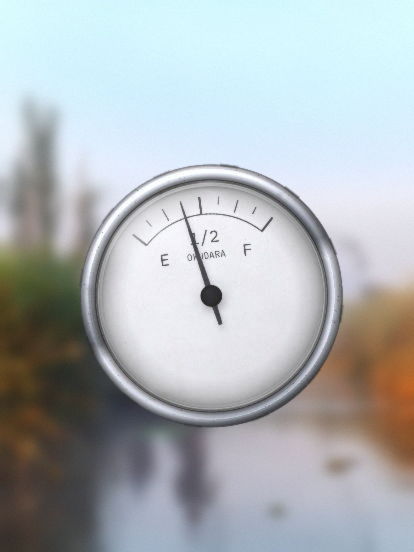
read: value=0.375
